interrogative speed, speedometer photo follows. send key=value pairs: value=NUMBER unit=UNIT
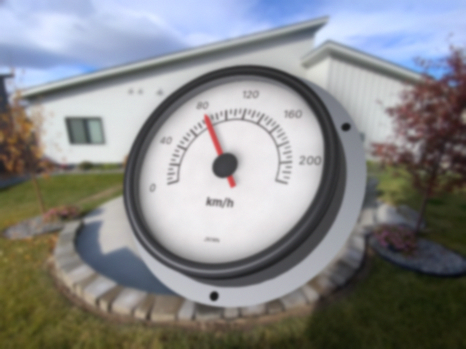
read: value=80 unit=km/h
